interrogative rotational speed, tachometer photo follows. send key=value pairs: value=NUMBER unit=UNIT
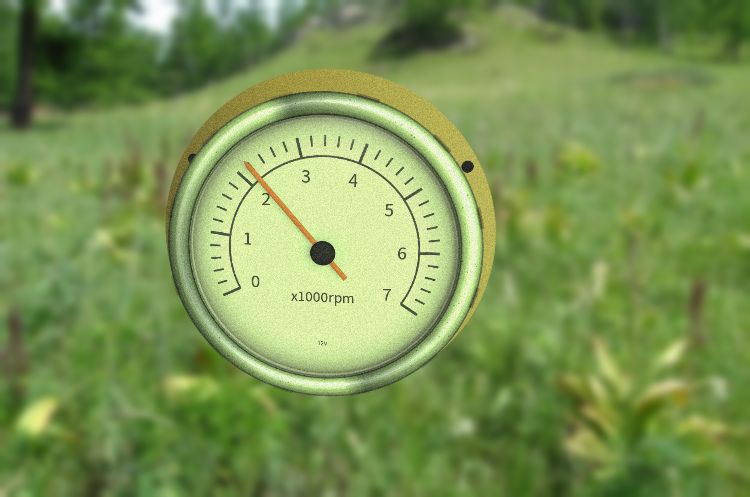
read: value=2200 unit=rpm
